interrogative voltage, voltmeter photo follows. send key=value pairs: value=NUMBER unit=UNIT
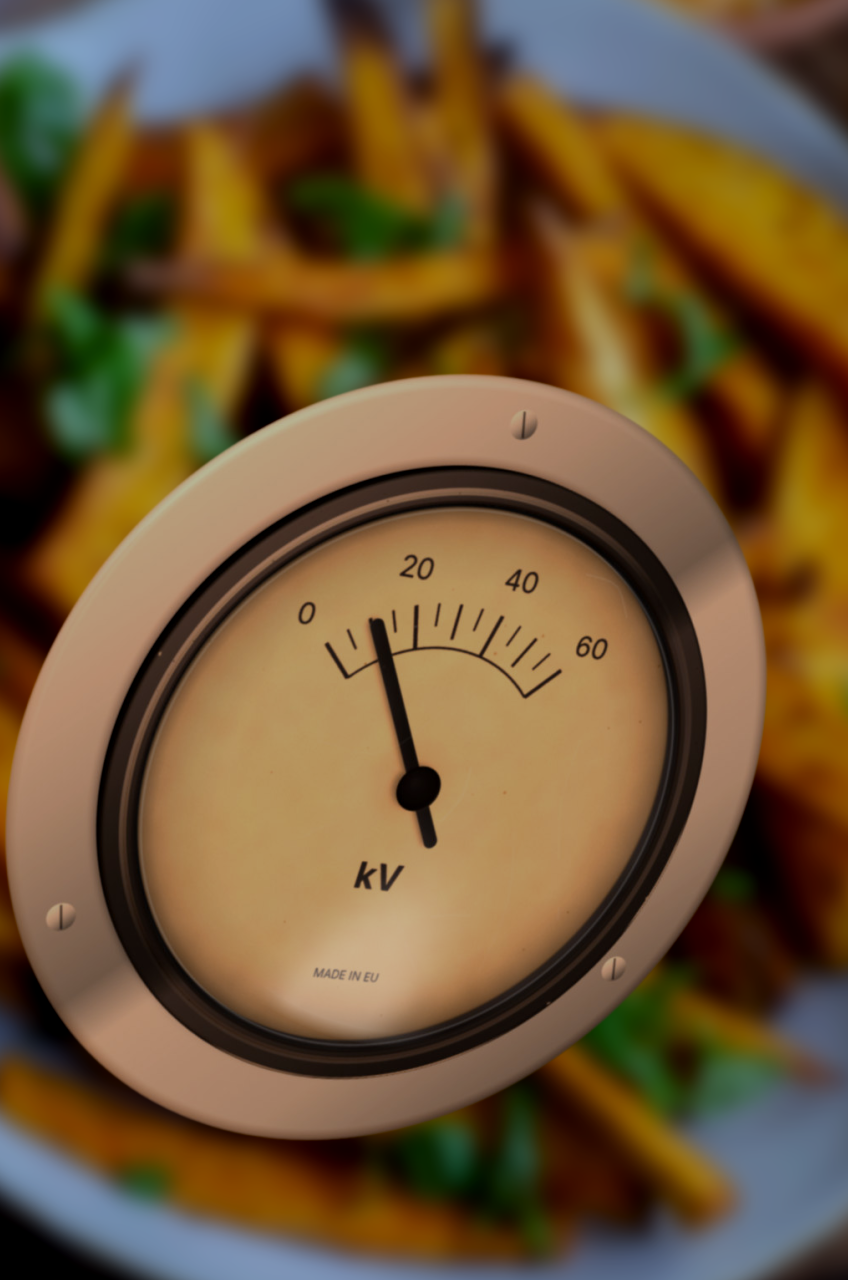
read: value=10 unit=kV
